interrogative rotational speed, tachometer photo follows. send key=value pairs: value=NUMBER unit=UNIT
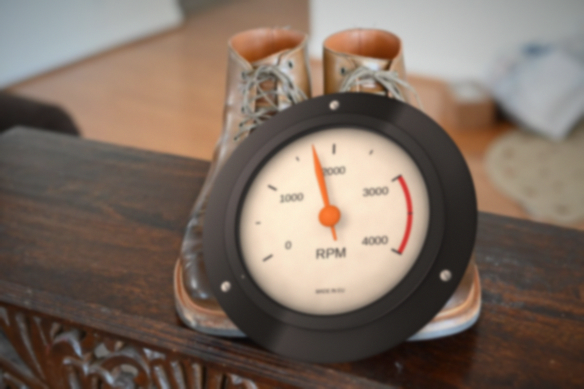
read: value=1750 unit=rpm
